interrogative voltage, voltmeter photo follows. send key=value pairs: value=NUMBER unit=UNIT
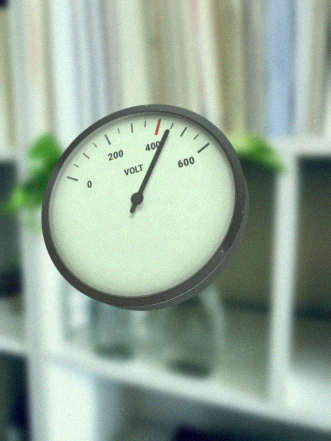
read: value=450 unit=V
